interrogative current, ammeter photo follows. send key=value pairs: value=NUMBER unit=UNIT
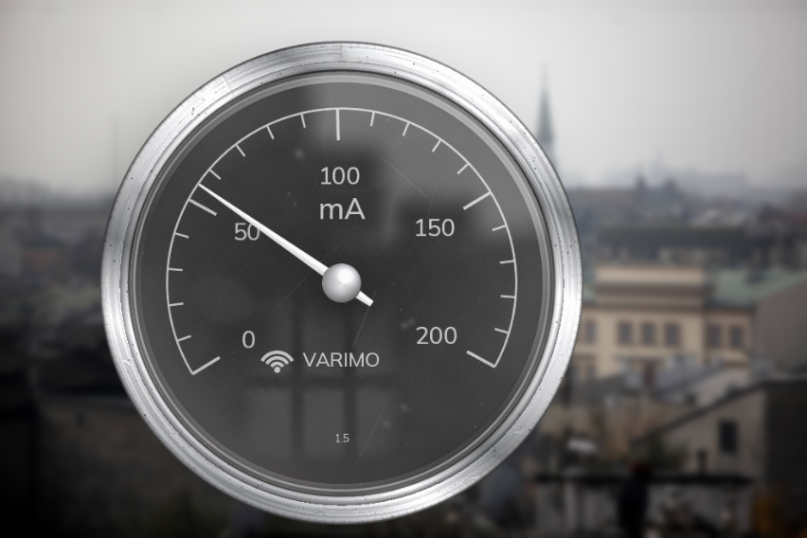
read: value=55 unit=mA
